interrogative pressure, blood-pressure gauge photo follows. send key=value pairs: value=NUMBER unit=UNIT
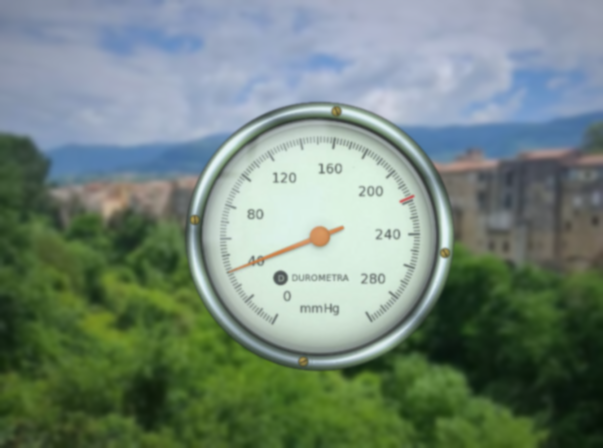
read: value=40 unit=mmHg
